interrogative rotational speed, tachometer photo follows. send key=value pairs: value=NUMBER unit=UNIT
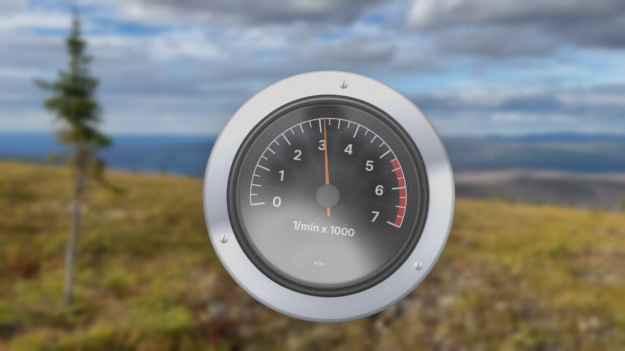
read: value=3125 unit=rpm
